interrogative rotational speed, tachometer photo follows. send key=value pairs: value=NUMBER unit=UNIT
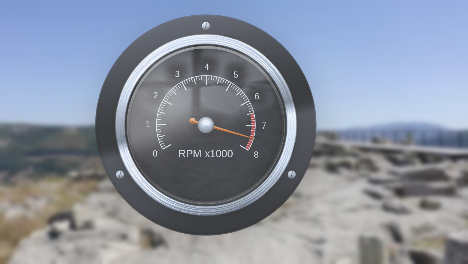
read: value=7500 unit=rpm
